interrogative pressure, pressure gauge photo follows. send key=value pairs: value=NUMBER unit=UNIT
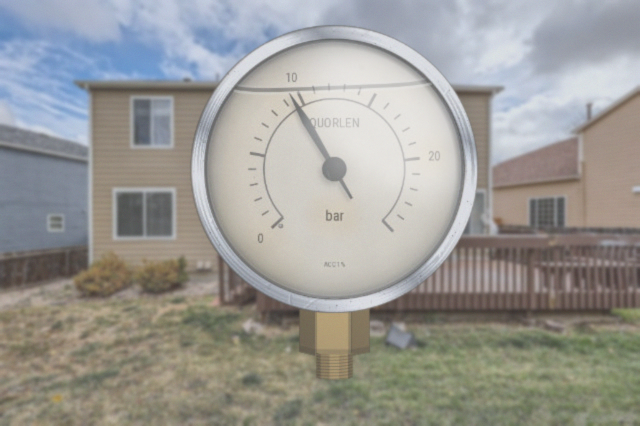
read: value=9.5 unit=bar
